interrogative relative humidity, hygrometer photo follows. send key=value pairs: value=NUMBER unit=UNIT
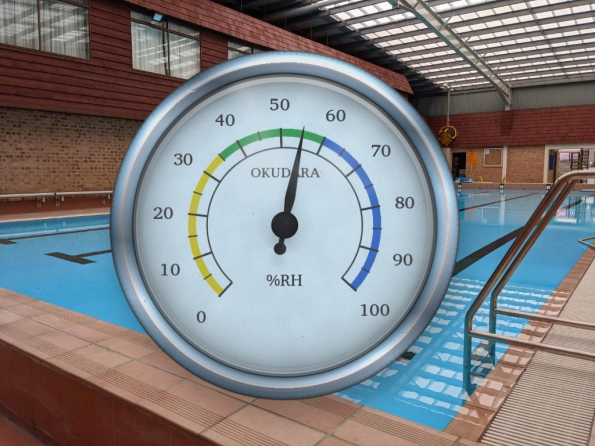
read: value=55 unit=%
